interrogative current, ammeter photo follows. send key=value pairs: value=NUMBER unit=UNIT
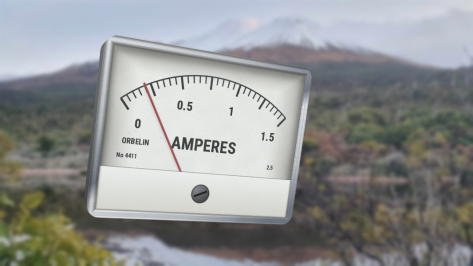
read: value=0.2 unit=A
